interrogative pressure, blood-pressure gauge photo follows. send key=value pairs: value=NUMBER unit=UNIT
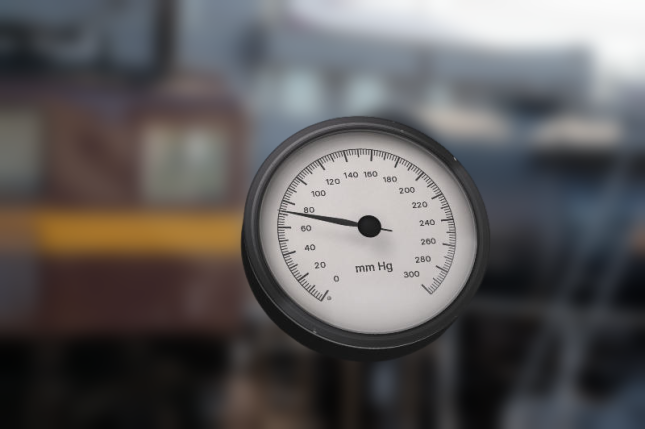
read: value=70 unit=mmHg
